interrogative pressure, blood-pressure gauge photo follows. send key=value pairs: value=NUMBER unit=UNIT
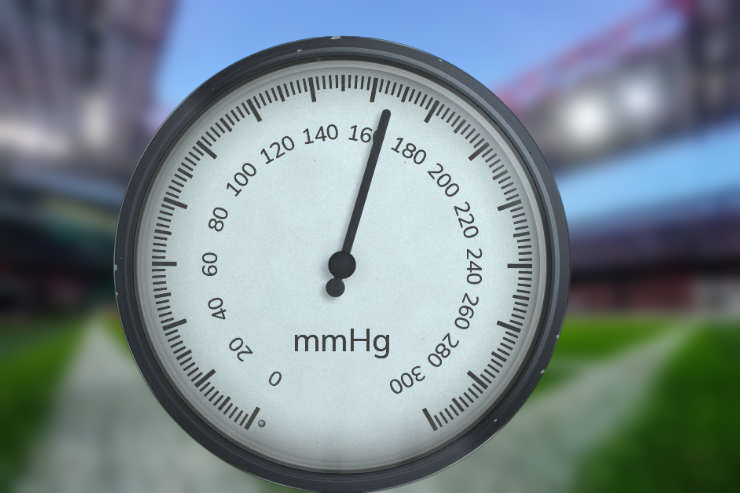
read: value=166 unit=mmHg
